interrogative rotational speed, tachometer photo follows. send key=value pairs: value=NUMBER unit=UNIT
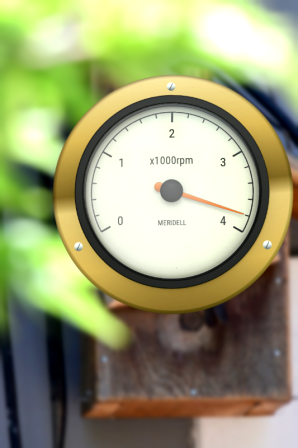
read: value=3800 unit=rpm
